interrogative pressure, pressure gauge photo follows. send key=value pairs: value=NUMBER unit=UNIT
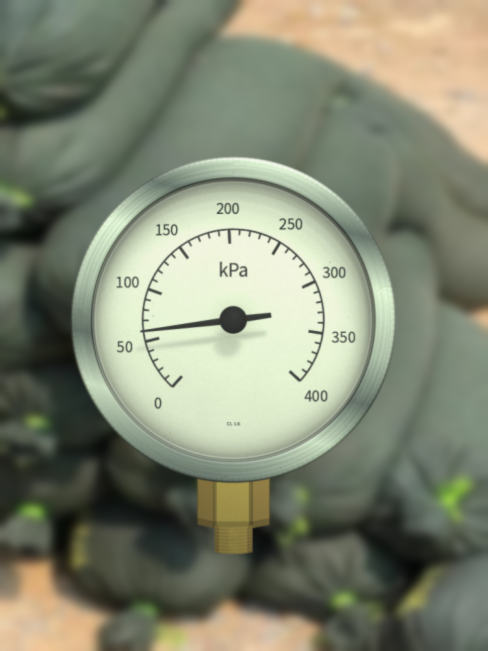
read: value=60 unit=kPa
